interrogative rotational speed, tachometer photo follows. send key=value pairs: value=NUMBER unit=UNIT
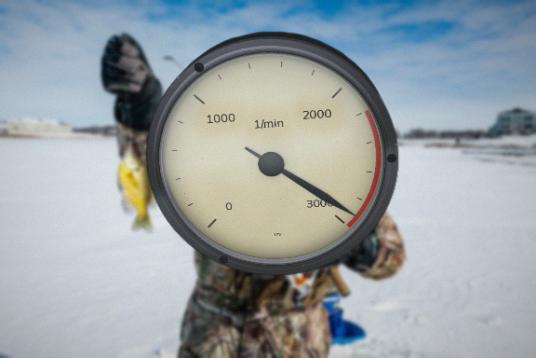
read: value=2900 unit=rpm
